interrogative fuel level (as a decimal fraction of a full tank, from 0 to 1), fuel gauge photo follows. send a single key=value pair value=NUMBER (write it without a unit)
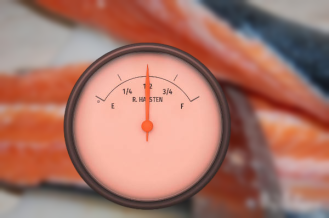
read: value=0.5
